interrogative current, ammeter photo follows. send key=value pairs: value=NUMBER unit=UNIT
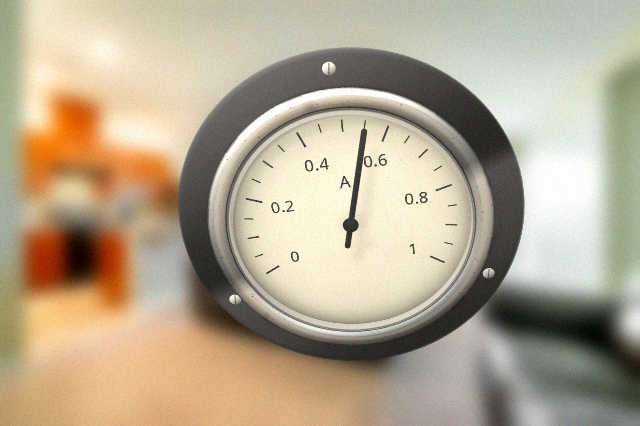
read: value=0.55 unit=A
